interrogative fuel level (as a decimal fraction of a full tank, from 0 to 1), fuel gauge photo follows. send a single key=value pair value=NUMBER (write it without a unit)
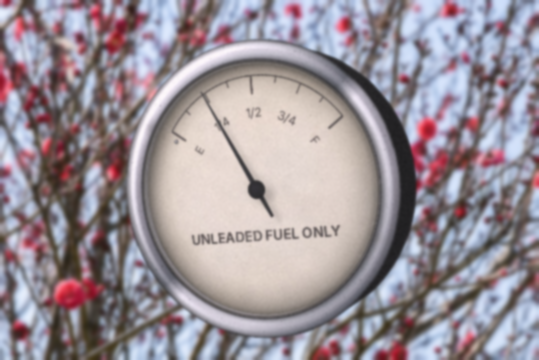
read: value=0.25
